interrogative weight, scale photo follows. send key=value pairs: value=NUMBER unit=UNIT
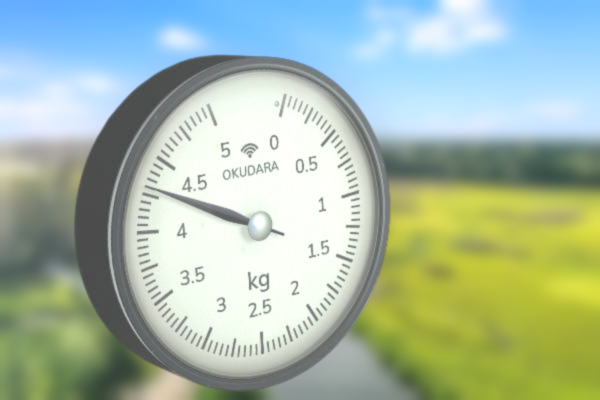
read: value=4.3 unit=kg
